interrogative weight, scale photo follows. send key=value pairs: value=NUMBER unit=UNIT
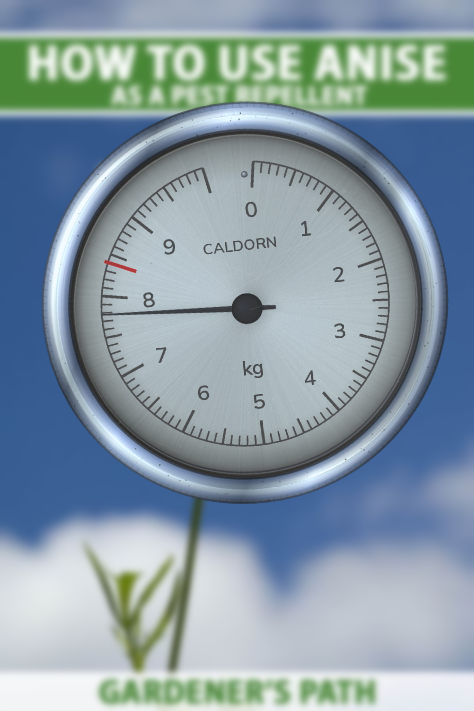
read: value=7.8 unit=kg
